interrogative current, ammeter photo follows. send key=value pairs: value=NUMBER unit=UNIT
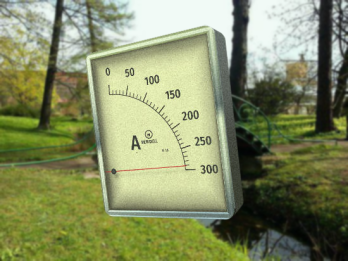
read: value=290 unit=A
